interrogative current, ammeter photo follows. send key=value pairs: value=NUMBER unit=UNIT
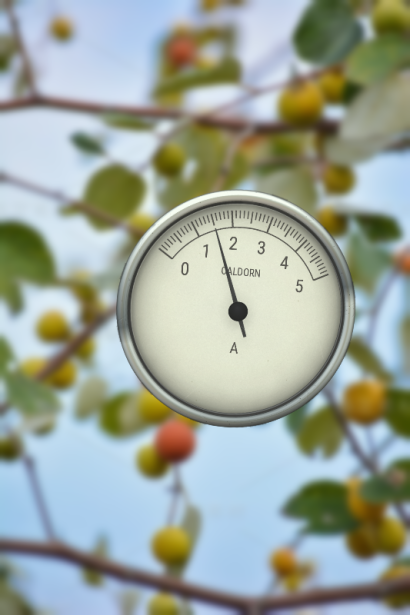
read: value=1.5 unit=A
